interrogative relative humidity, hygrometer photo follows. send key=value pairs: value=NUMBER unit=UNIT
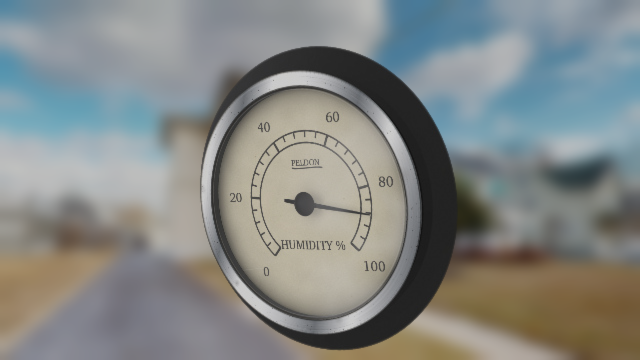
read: value=88 unit=%
